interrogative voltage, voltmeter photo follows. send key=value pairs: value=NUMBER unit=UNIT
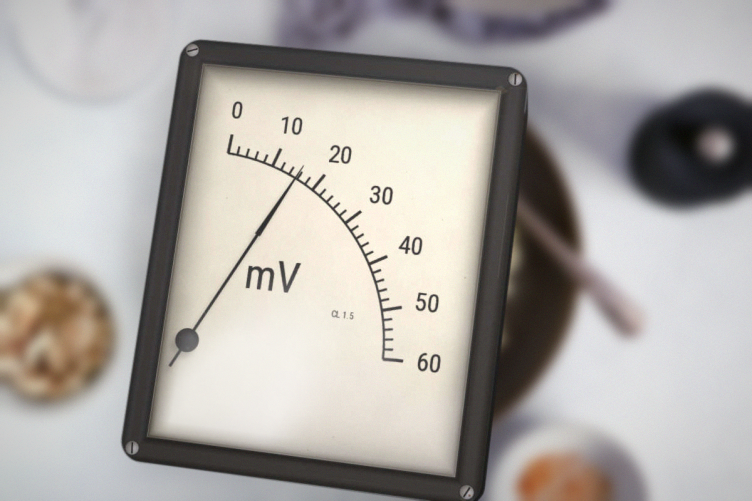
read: value=16 unit=mV
